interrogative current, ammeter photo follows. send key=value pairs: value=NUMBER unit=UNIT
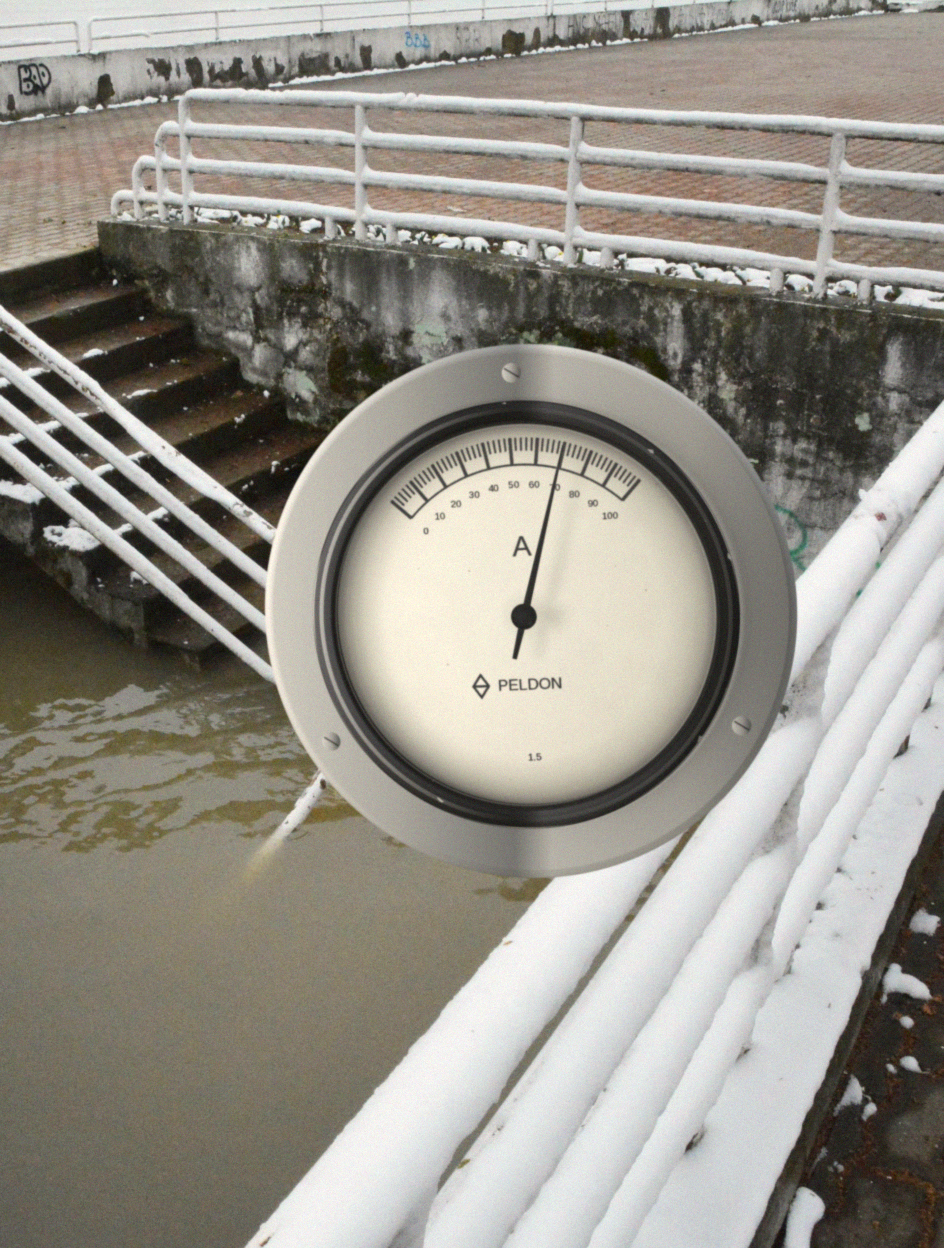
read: value=70 unit=A
